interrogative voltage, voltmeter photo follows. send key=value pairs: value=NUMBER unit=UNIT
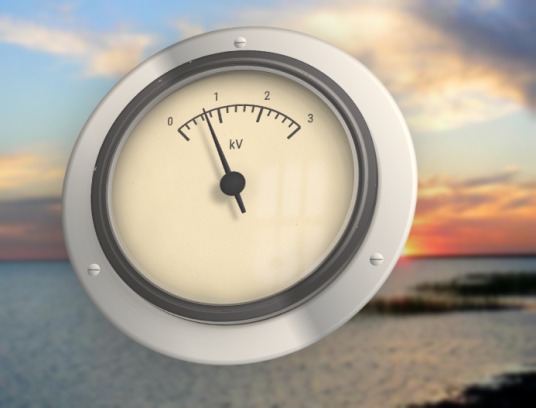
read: value=0.7 unit=kV
